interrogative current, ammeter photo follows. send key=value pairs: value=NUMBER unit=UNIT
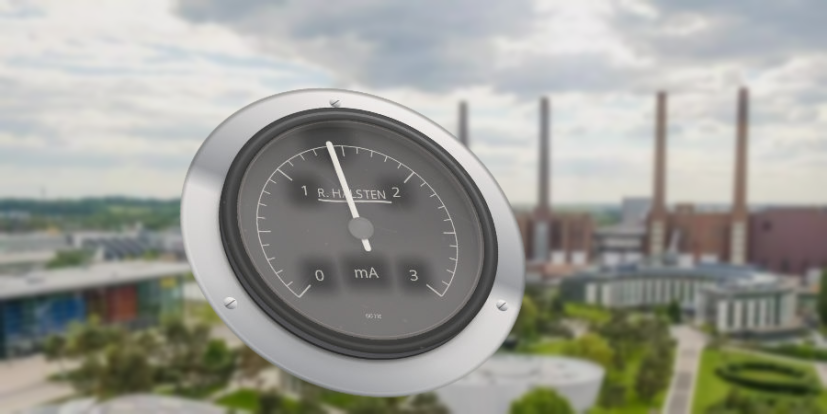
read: value=1.4 unit=mA
